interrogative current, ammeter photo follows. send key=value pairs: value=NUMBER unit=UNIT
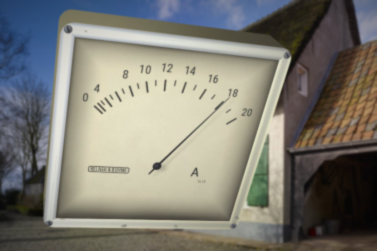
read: value=18 unit=A
